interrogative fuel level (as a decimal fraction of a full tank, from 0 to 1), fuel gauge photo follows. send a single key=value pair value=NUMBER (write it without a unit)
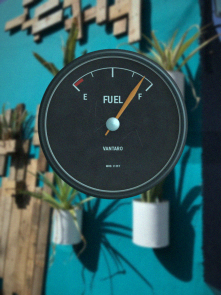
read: value=0.875
